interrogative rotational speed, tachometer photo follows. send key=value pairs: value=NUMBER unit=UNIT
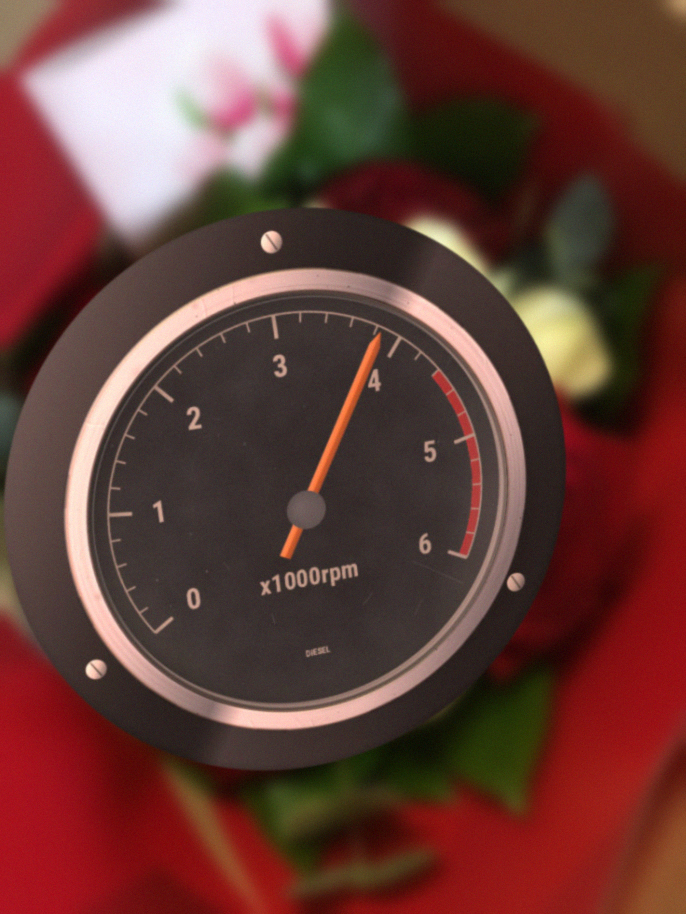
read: value=3800 unit=rpm
